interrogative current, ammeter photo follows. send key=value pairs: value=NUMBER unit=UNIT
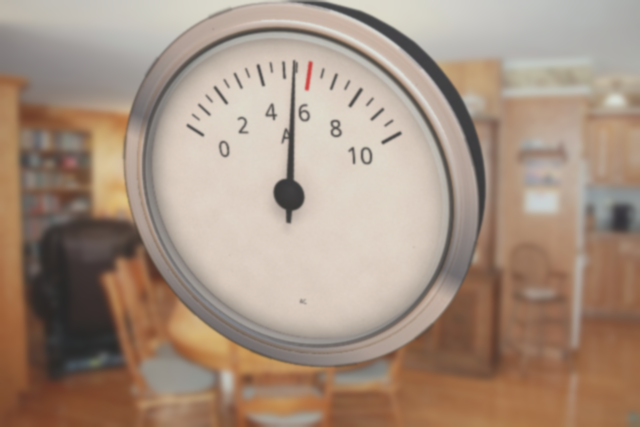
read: value=5.5 unit=A
